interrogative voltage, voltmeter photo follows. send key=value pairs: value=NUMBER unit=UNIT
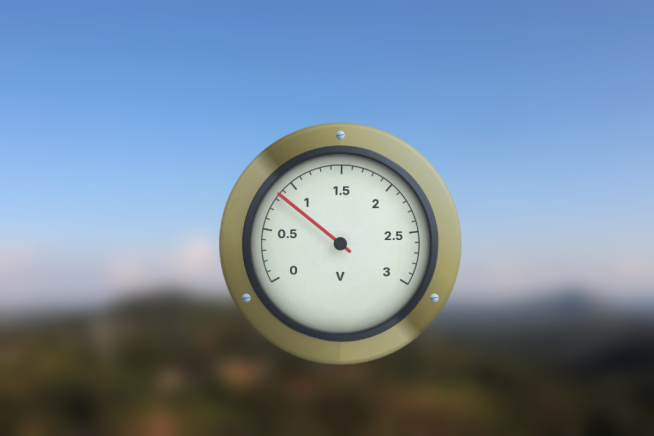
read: value=0.85 unit=V
